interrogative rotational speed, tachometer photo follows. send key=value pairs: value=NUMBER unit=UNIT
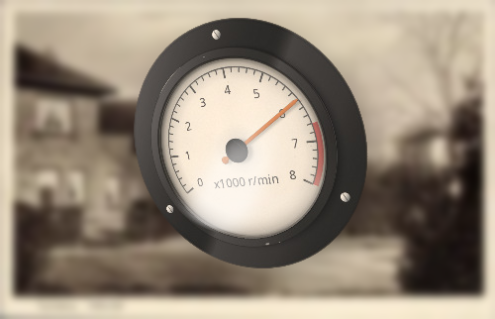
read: value=6000 unit=rpm
